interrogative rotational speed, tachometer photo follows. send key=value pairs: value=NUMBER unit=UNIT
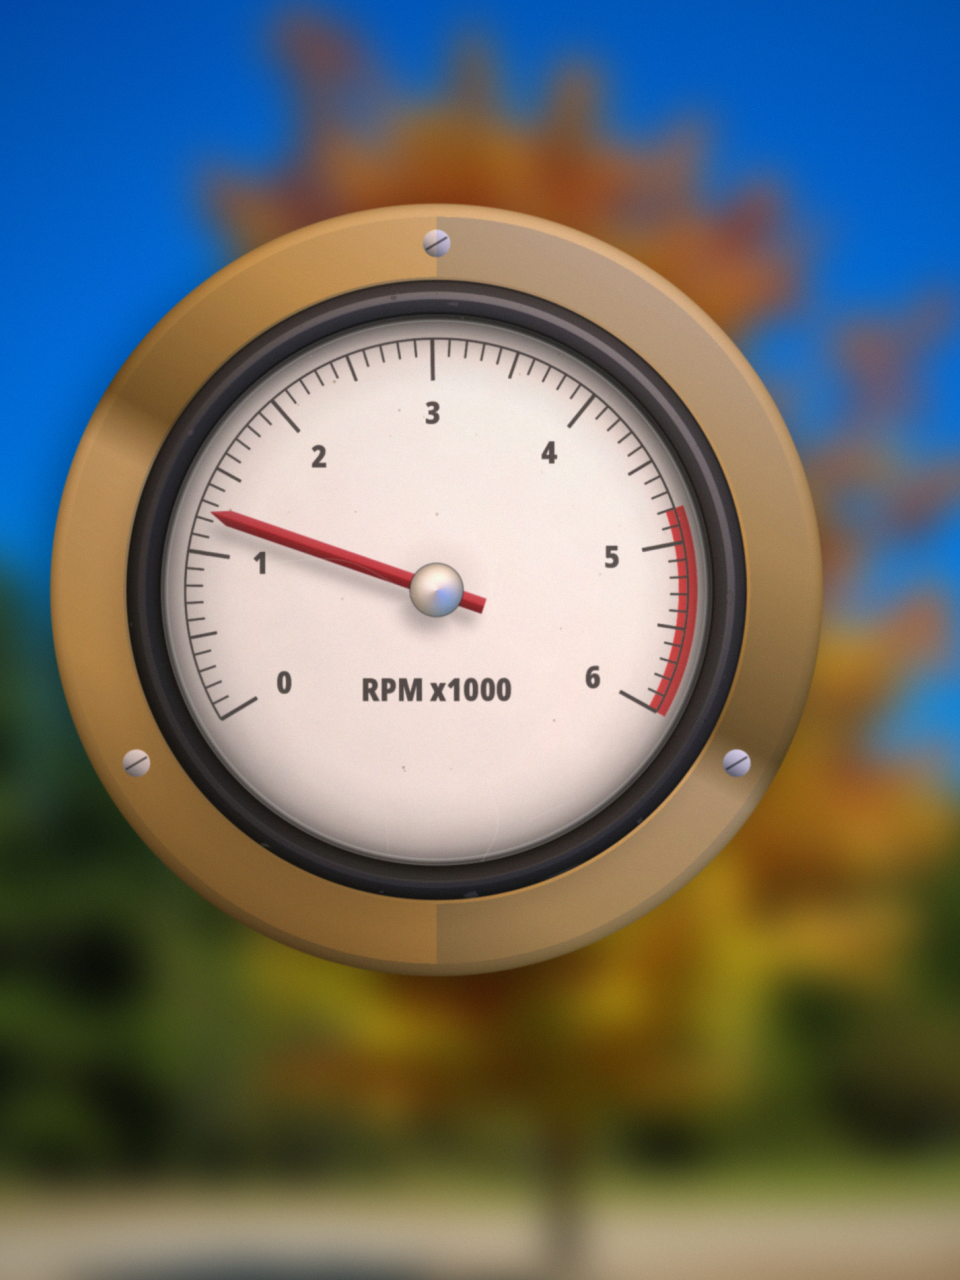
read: value=1250 unit=rpm
